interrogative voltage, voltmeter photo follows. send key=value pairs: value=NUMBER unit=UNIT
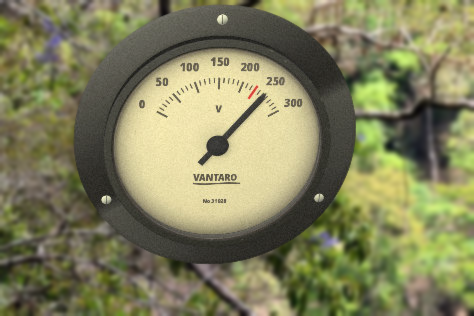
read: value=250 unit=V
